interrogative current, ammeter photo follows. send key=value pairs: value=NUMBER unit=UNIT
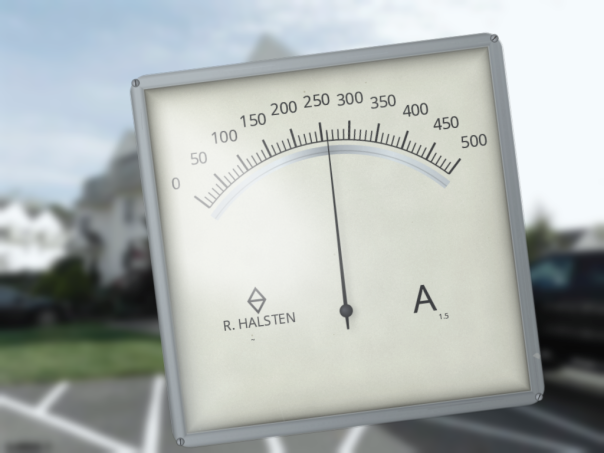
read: value=260 unit=A
